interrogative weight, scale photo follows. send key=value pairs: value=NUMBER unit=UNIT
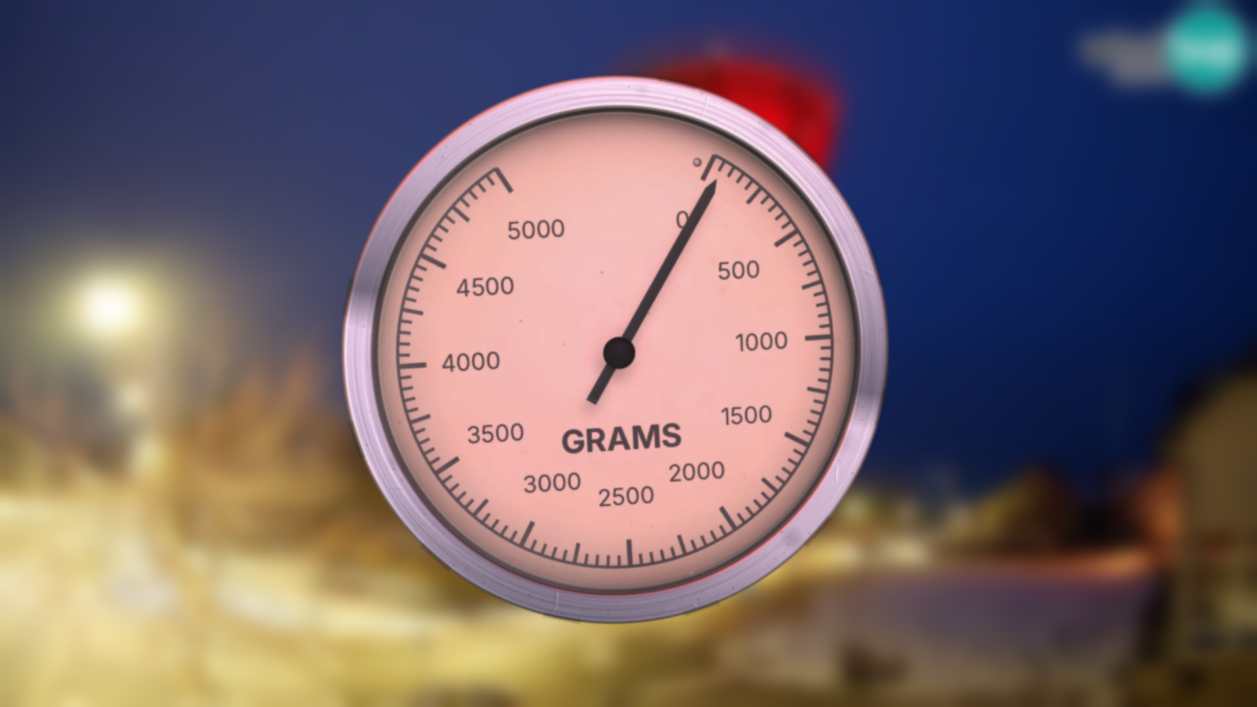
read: value=50 unit=g
